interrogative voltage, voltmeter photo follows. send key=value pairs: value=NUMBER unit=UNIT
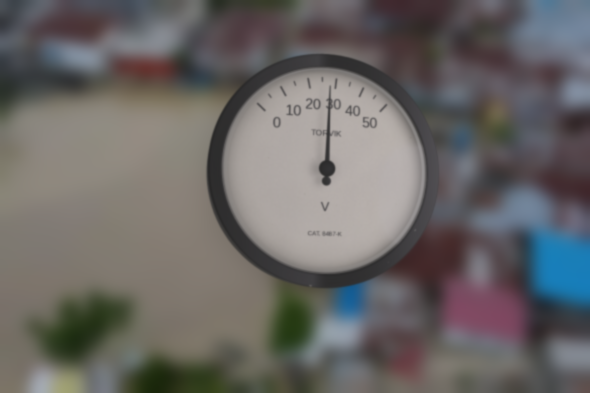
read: value=27.5 unit=V
